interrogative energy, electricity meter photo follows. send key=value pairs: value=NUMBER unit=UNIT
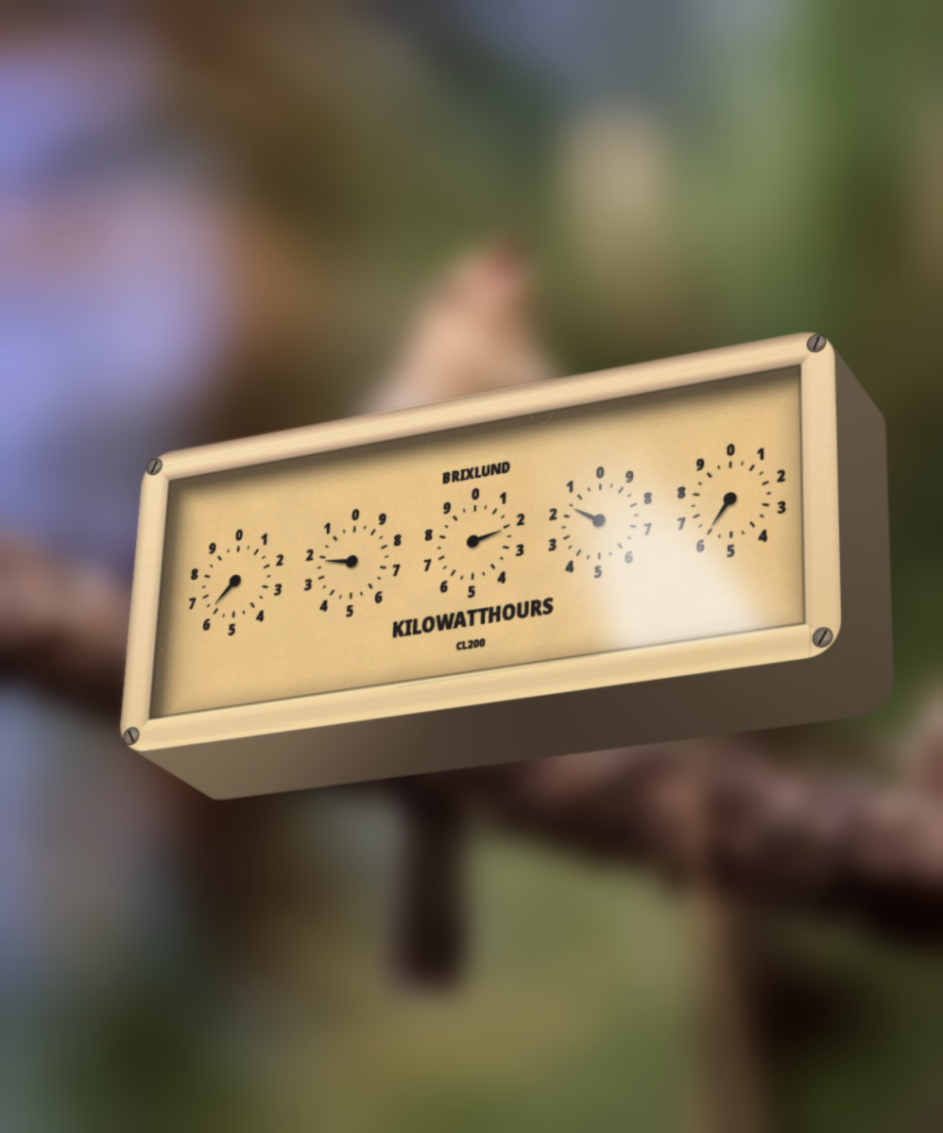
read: value=62216 unit=kWh
